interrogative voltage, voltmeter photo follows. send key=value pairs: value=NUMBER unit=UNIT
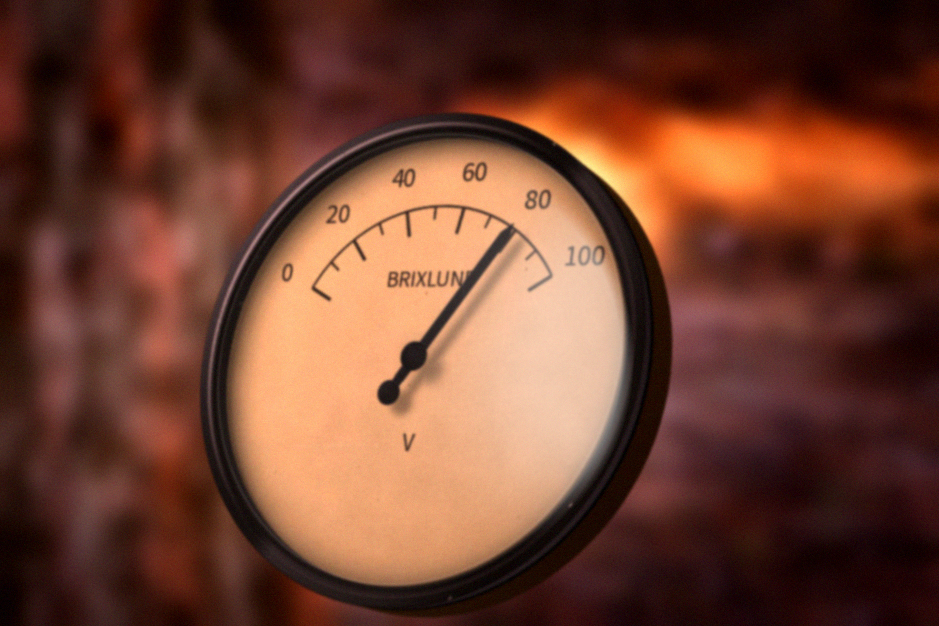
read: value=80 unit=V
